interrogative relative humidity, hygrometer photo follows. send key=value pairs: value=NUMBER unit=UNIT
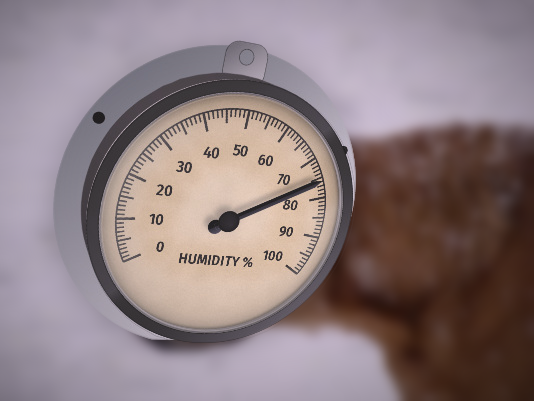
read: value=75 unit=%
